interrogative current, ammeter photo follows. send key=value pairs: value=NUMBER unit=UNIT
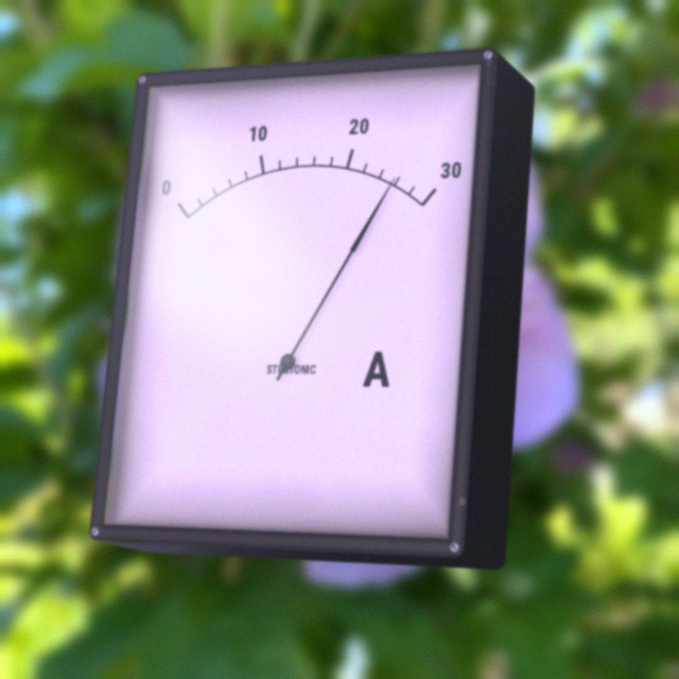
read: value=26 unit=A
